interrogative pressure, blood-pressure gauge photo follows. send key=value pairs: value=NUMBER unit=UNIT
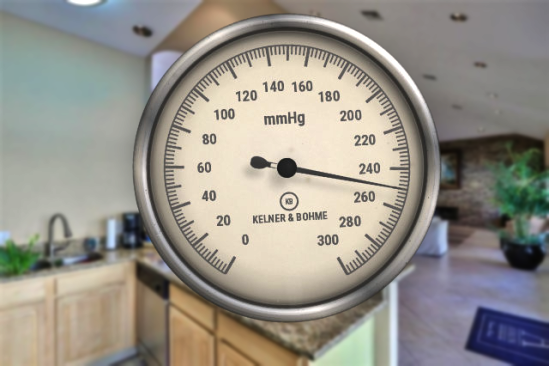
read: value=250 unit=mmHg
